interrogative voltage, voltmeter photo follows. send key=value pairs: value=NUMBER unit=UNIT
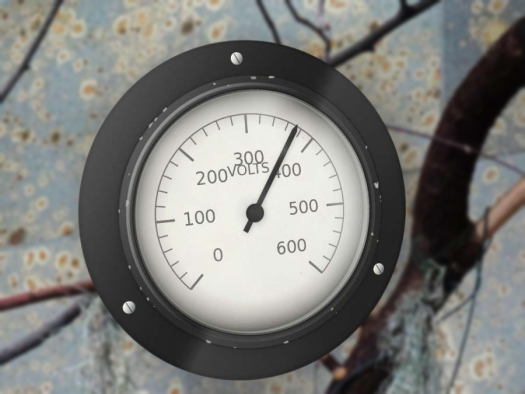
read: value=370 unit=V
